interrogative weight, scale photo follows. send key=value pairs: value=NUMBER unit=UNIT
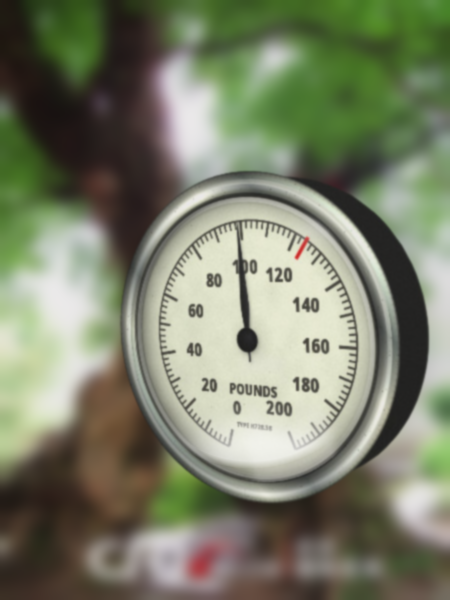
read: value=100 unit=lb
